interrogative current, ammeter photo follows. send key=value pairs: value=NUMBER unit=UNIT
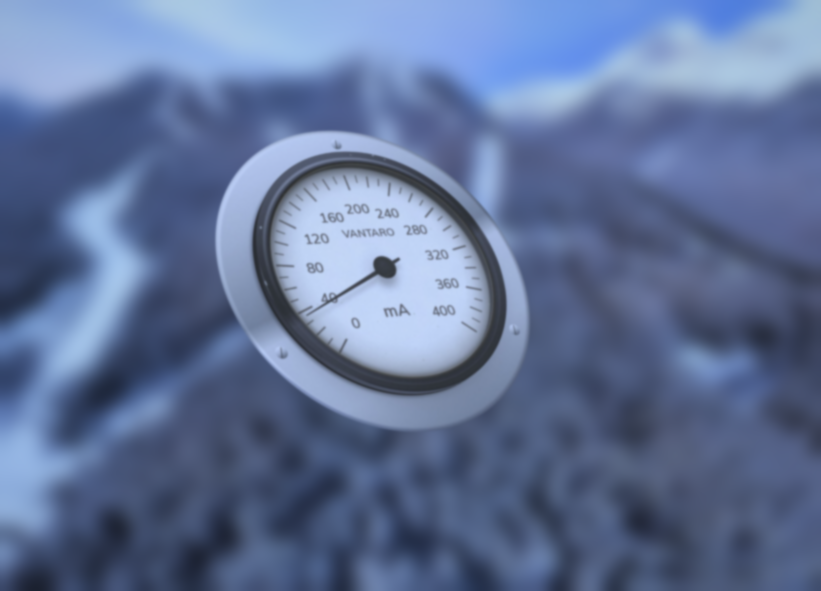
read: value=35 unit=mA
